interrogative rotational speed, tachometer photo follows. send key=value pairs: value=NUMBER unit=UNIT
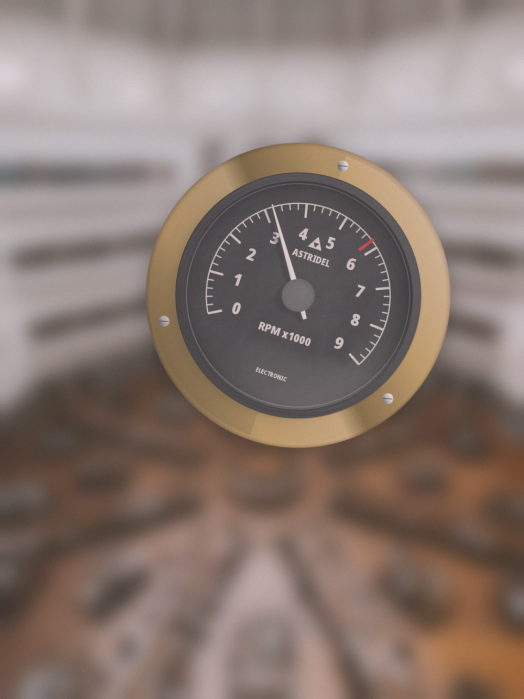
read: value=3200 unit=rpm
